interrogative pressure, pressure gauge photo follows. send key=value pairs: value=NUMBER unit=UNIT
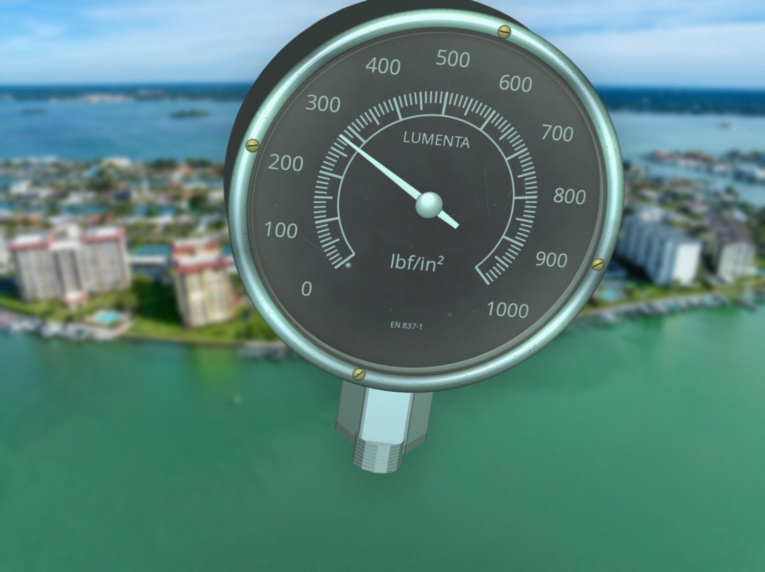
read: value=280 unit=psi
